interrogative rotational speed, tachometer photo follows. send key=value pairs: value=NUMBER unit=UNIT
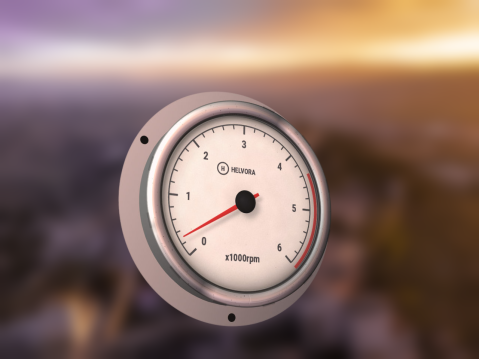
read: value=300 unit=rpm
